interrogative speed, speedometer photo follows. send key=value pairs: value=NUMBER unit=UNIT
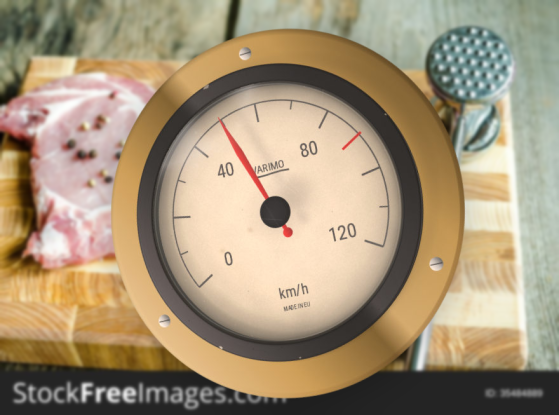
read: value=50 unit=km/h
